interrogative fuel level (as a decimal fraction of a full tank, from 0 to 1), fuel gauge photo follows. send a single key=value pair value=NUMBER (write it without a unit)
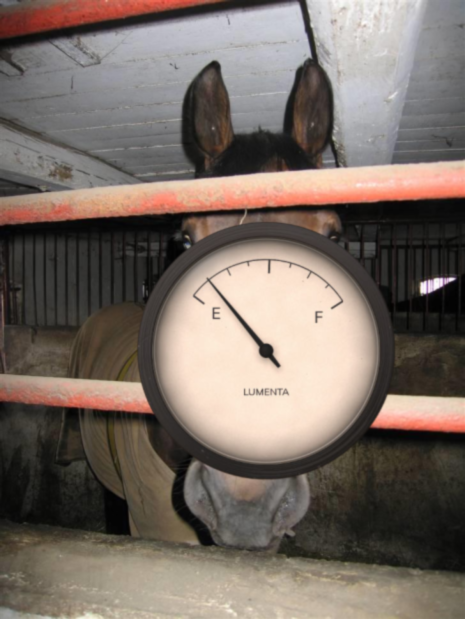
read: value=0.125
